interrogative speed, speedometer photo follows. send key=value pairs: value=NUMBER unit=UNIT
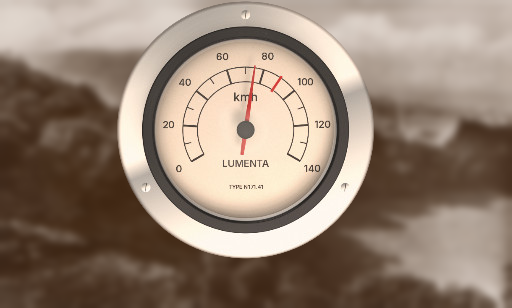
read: value=75 unit=km/h
